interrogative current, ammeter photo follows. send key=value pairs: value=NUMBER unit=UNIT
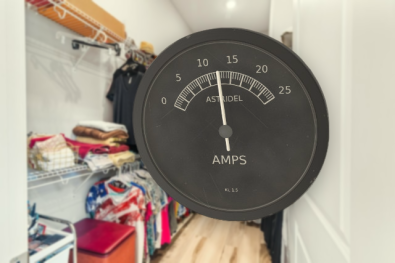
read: value=12.5 unit=A
